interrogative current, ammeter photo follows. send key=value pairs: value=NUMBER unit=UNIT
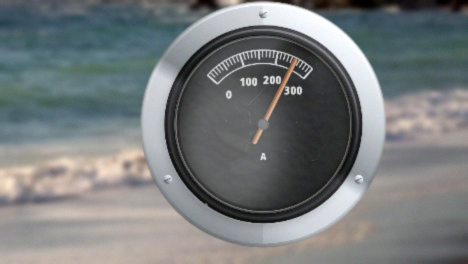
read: value=250 unit=A
